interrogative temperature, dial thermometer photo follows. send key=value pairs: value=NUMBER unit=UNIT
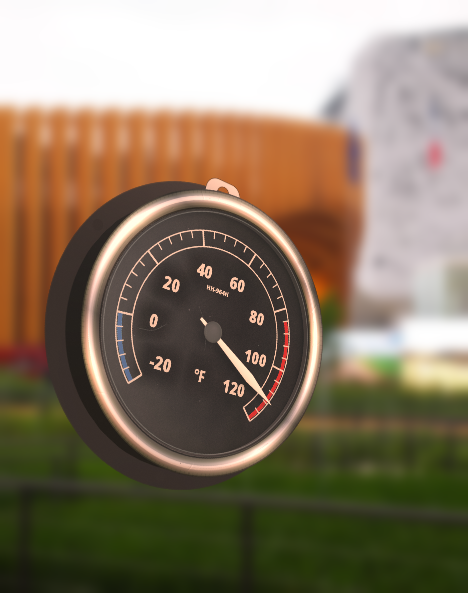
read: value=112 unit=°F
